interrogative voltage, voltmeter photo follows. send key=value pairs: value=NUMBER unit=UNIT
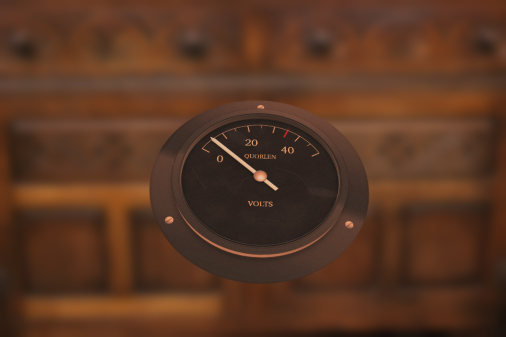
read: value=5 unit=V
